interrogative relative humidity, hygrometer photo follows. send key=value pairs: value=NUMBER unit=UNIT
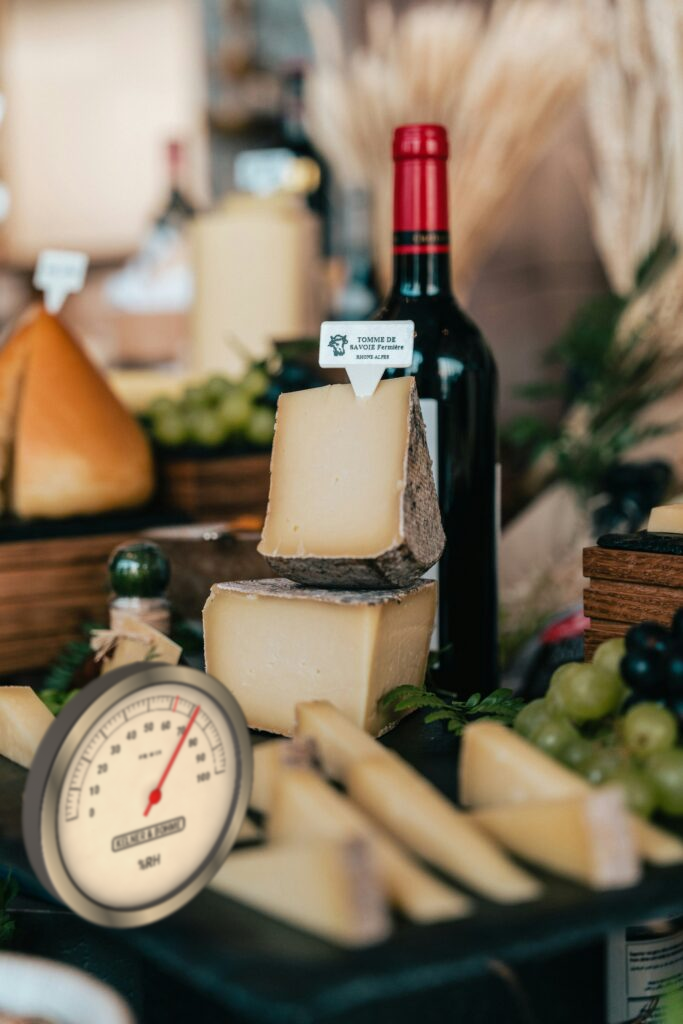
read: value=70 unit=%
